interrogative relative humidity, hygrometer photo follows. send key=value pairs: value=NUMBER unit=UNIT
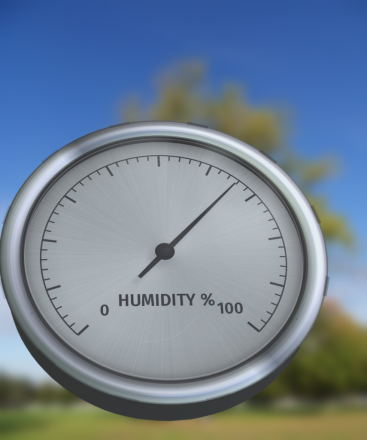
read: value=66 unit=%
